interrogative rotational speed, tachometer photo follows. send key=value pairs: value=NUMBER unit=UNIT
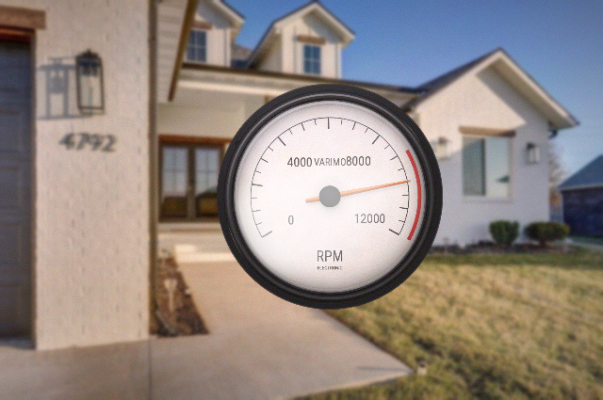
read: value=10000 unit=rpm
